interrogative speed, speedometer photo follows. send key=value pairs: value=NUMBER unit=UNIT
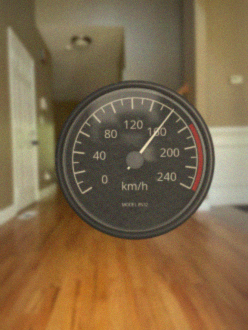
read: value=160 unit=km/h
